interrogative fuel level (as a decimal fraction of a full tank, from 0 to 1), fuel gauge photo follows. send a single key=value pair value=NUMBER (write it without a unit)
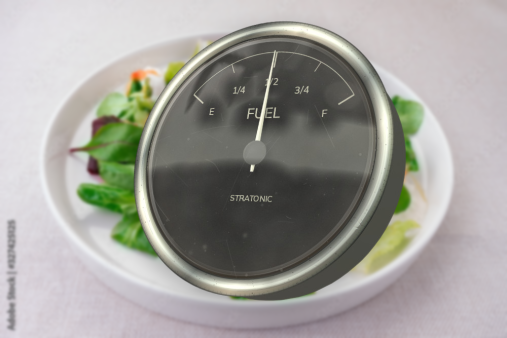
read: value=0.5
